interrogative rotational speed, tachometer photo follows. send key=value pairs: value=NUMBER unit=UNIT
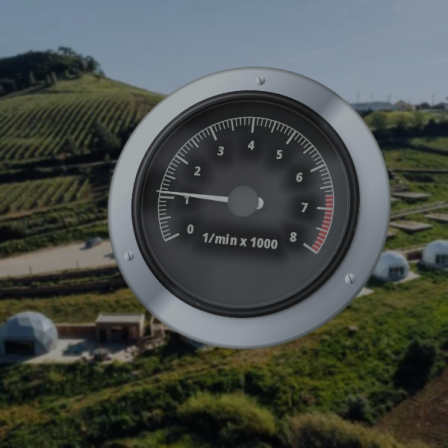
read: value=1100 unit=rpm
